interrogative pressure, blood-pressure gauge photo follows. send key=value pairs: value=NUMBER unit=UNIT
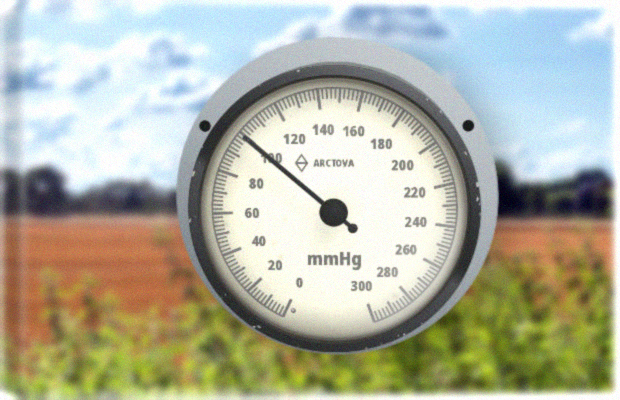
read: value=100 unit=mmHg
